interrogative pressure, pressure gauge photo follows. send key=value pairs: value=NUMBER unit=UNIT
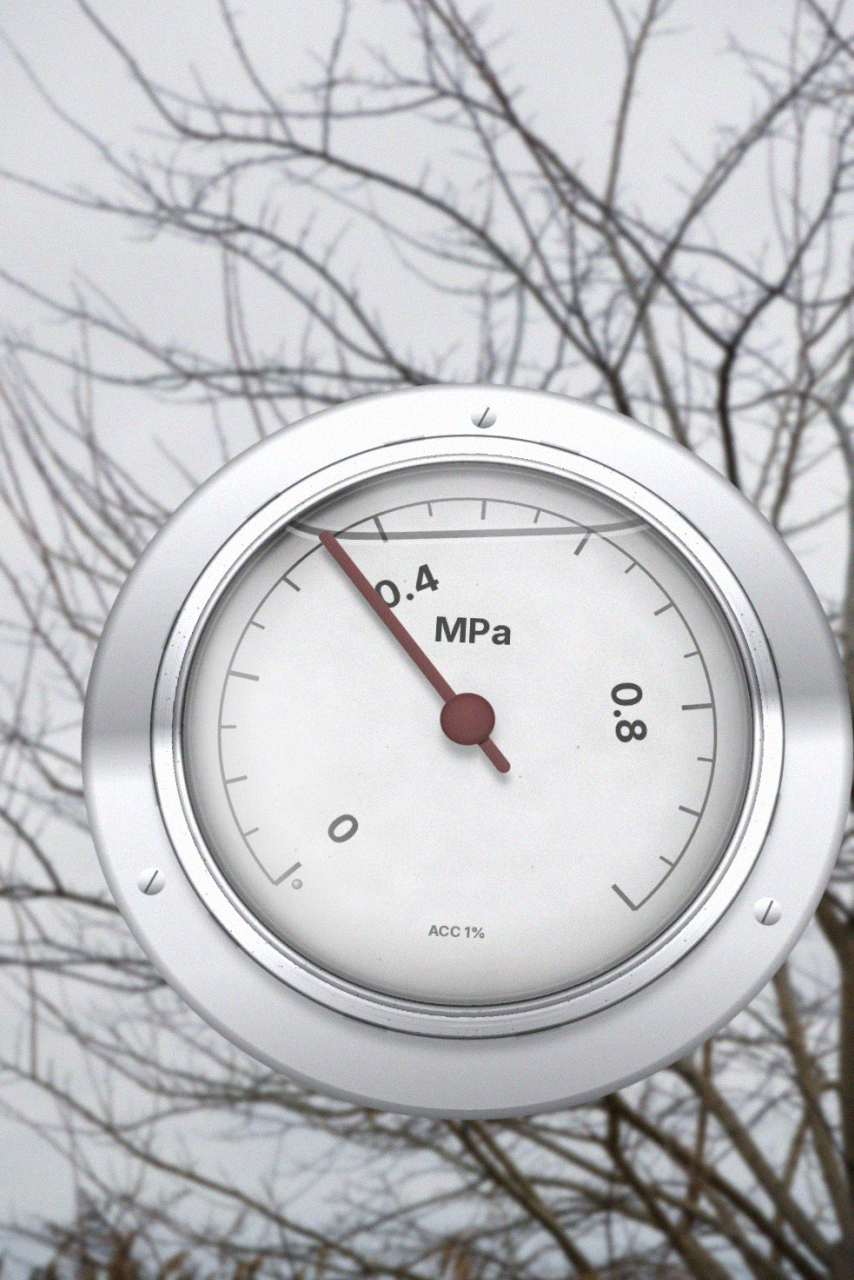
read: value=0.35 unit=MPa
